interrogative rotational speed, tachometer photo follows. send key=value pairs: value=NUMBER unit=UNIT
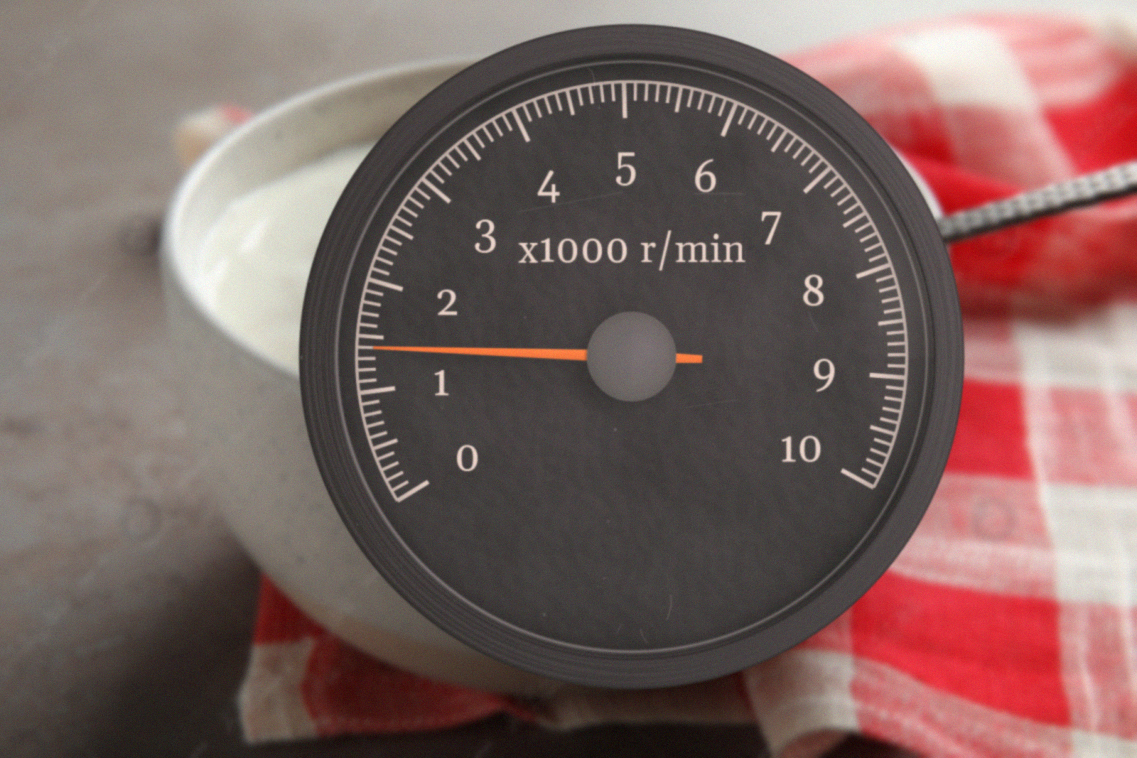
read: value=1400 unit=rpm
